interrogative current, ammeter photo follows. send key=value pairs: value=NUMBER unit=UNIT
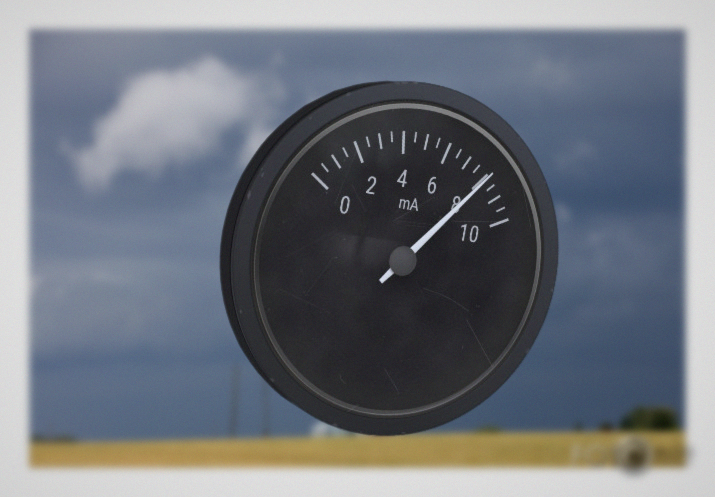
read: value=8 unit=mA
